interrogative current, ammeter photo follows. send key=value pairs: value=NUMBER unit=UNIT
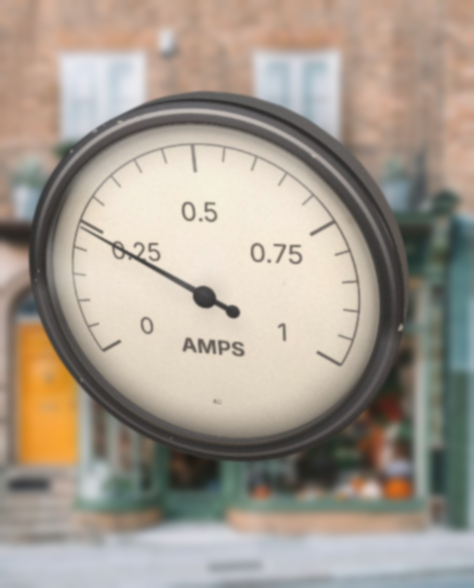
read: value=0.25 unit=A
